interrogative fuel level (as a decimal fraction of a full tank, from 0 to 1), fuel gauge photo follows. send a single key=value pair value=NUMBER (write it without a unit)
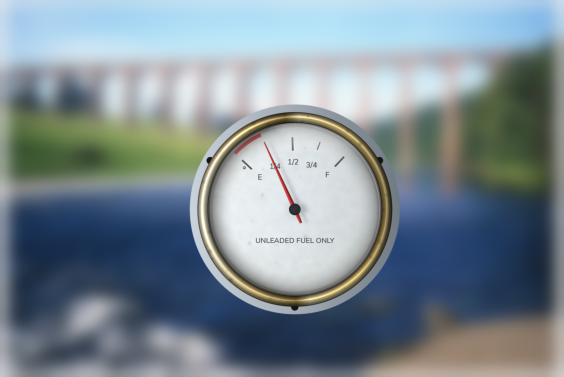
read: value=0.25
